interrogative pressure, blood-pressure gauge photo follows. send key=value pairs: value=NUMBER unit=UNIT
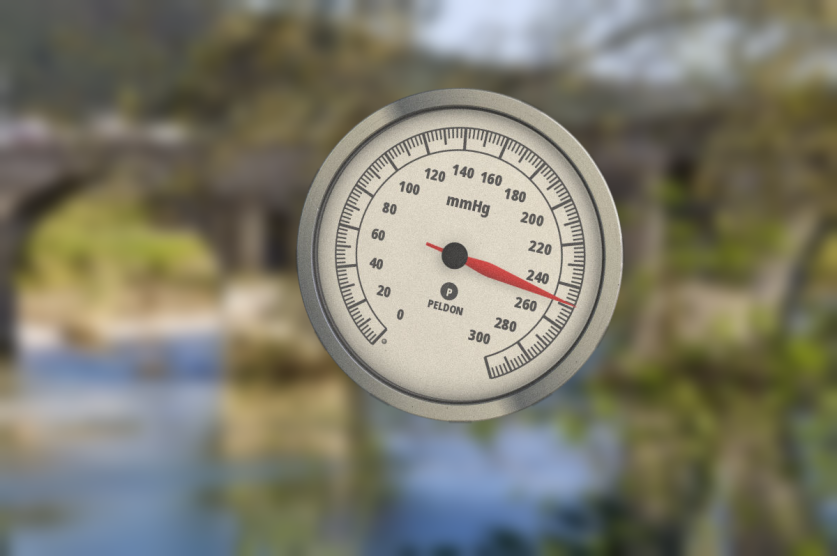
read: value=248 unit=mmHg
